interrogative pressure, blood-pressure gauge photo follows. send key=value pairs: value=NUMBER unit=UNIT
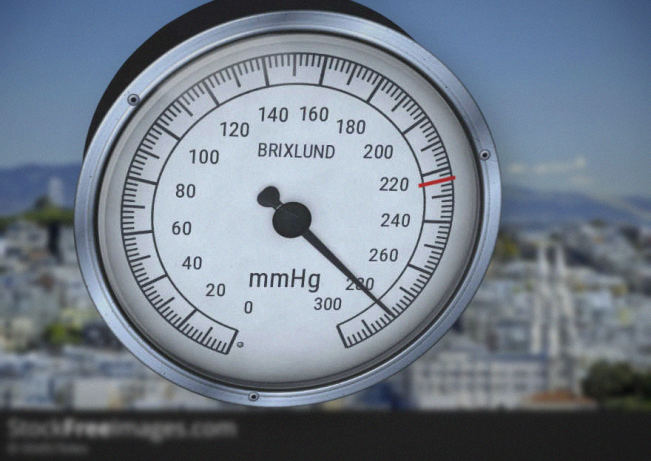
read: value=280 unit=mmHg
